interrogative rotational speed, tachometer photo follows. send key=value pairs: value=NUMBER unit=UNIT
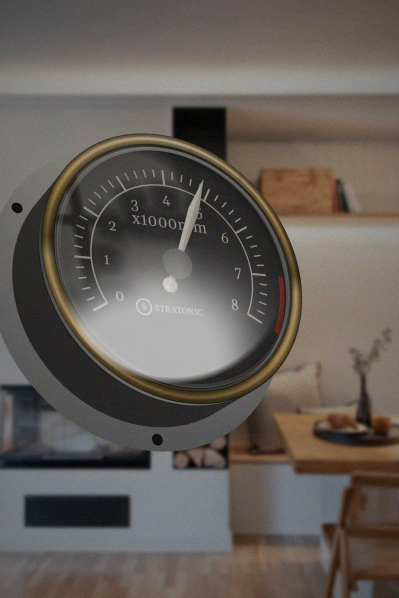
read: value=4800 unit=rpm
